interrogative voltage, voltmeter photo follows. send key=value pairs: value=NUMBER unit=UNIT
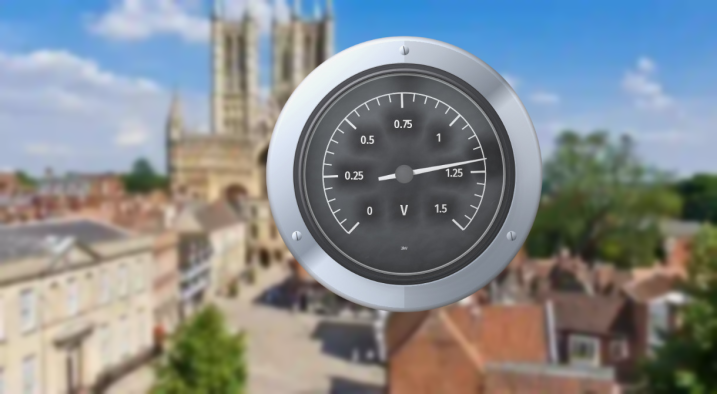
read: value=1.2 unit=V
